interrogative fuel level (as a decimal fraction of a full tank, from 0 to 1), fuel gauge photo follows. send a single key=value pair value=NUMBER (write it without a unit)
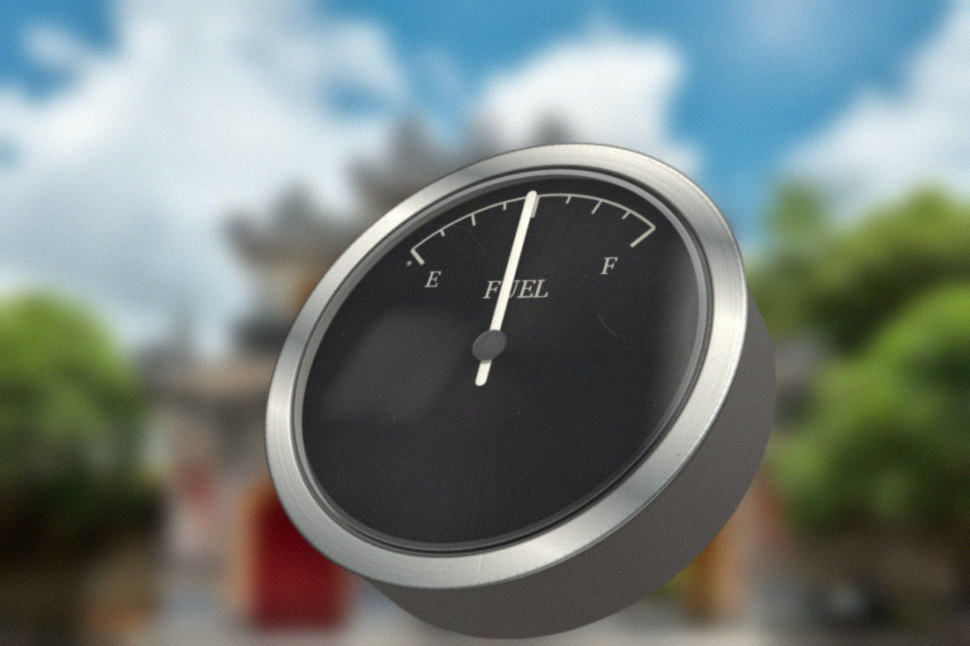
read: value=0.5
